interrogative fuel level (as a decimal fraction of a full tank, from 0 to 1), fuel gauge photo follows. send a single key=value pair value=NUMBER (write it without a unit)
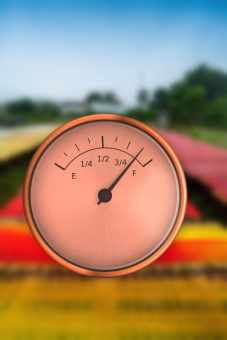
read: value=0.875
